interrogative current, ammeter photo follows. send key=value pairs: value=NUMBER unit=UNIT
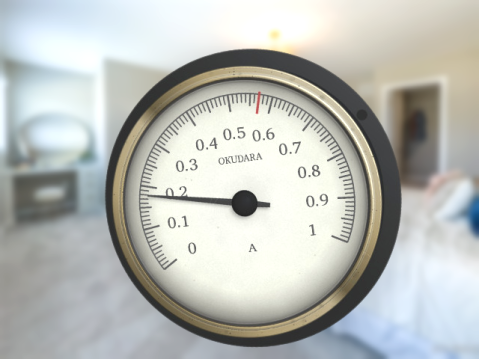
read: value=0.18 unit=A
